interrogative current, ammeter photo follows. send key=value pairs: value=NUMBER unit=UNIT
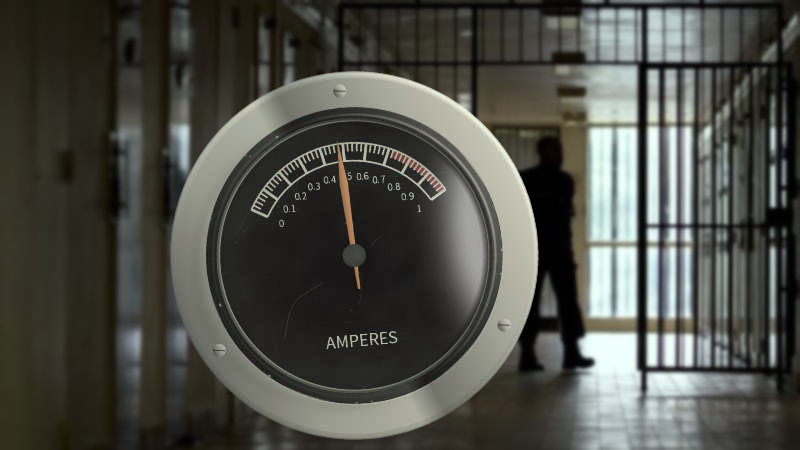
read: value=0.48 unit=A
